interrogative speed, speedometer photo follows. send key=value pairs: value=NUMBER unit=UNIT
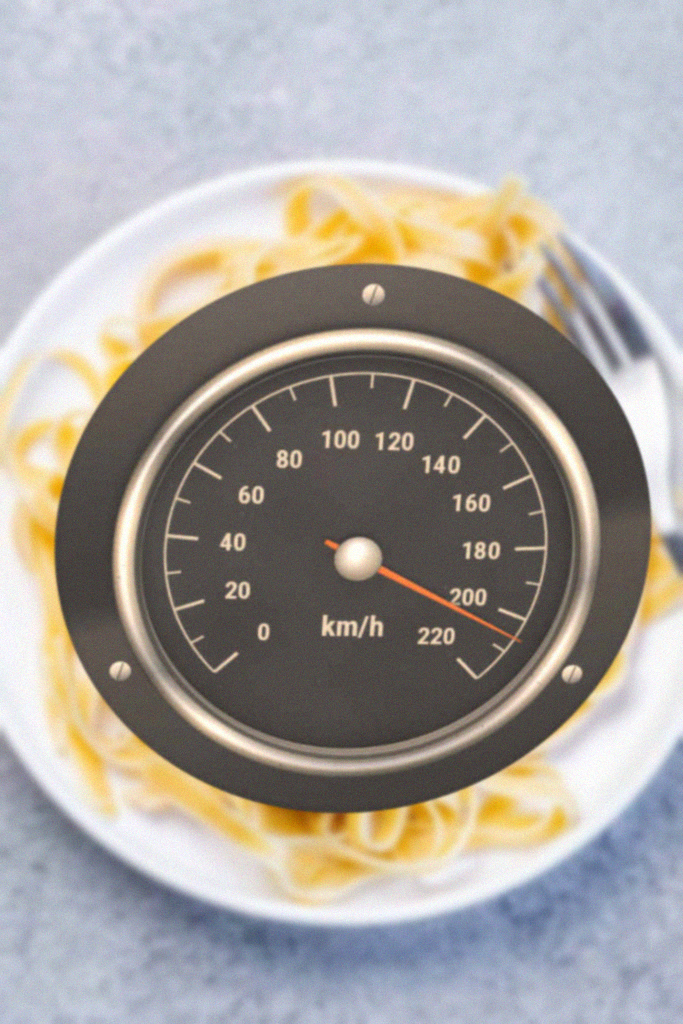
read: value=205 unit=km/h
